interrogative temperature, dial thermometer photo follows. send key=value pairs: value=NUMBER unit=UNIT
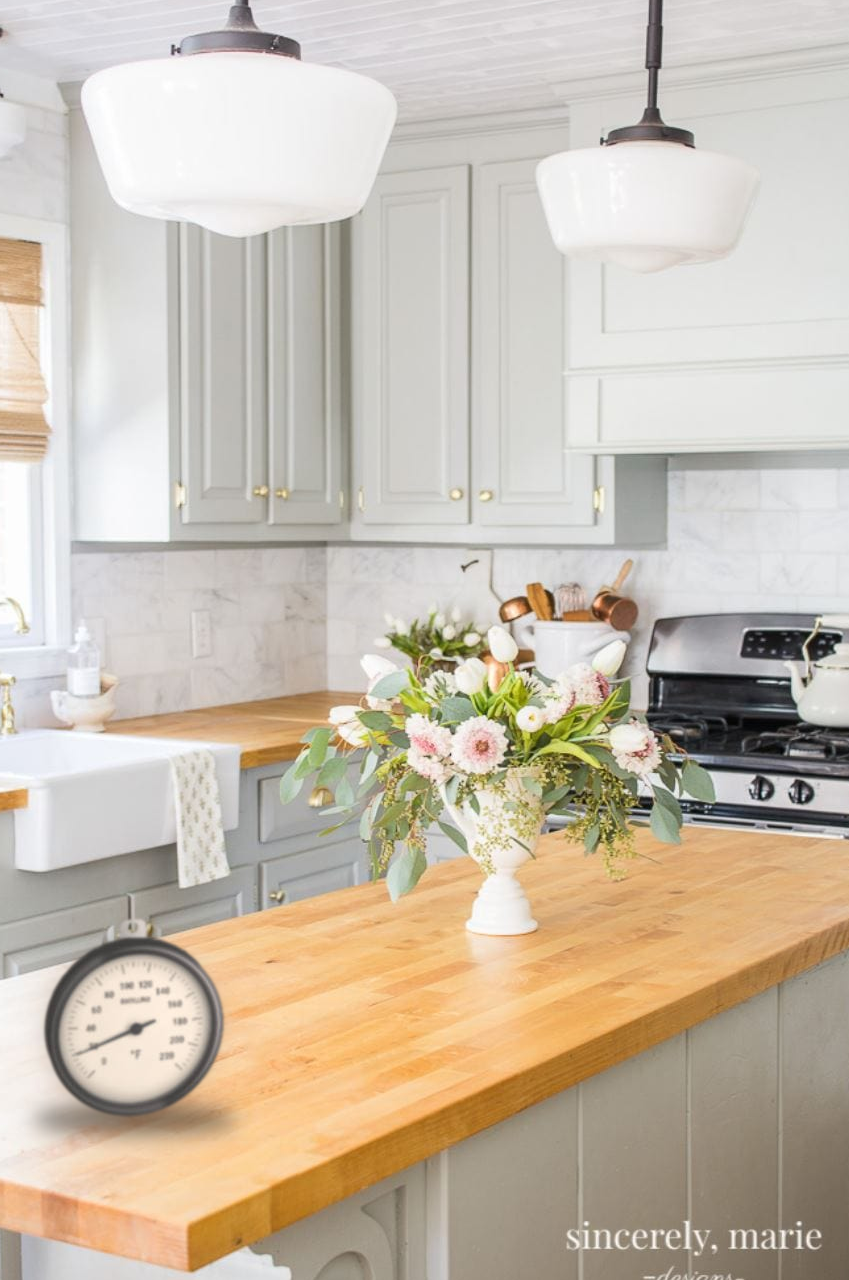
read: value=20 unit=°F
